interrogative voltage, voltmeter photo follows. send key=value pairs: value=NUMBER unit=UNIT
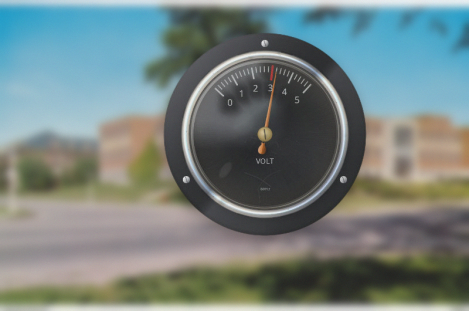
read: value=3.2 unit=V
